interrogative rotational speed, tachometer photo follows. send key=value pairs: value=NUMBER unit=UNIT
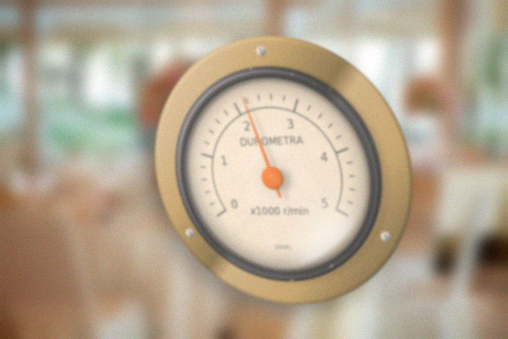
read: value=2200 unit=rpm
